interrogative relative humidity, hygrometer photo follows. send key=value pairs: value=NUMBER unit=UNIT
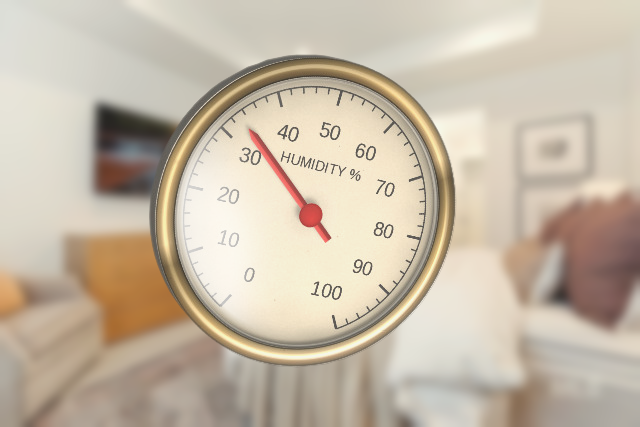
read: value=33 unit=%
